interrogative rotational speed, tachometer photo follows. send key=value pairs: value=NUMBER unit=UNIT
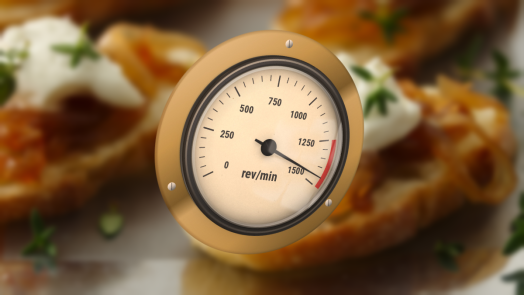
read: value=1450 unit=rpm
